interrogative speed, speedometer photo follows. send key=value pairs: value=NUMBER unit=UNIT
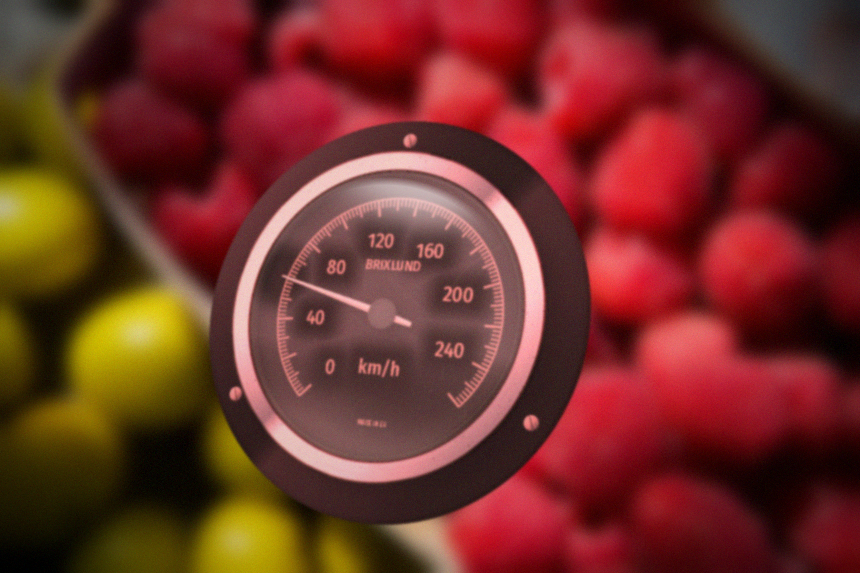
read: value=60 unit=km/h
